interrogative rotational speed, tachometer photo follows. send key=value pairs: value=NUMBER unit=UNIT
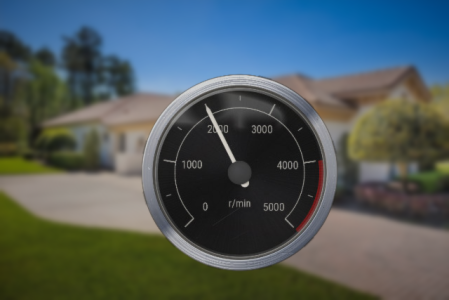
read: value=2000 unit=rpm
